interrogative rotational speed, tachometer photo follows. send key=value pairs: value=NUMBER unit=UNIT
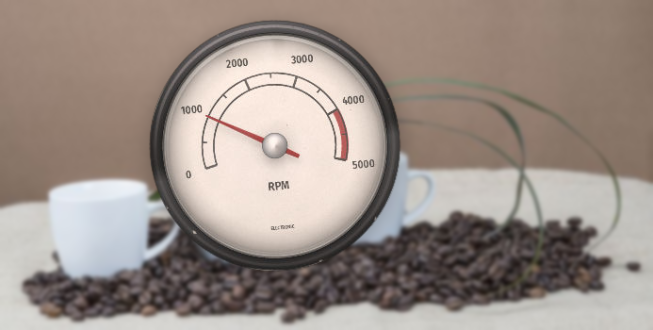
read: value=1000 unit=rpm
